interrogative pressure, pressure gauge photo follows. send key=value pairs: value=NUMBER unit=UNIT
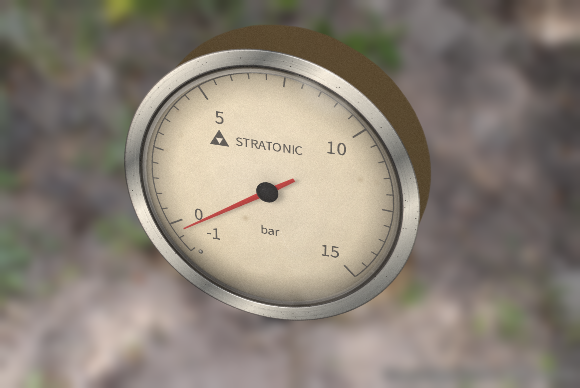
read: value=-0.25 unit=bar
